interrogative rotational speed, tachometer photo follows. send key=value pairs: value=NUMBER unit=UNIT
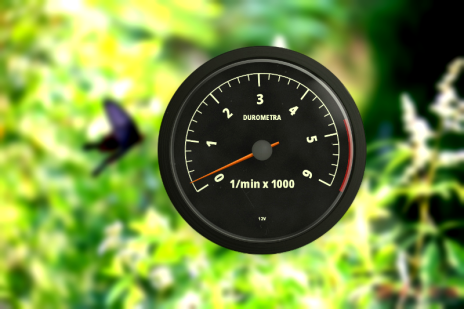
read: value=200 unit=rpm
